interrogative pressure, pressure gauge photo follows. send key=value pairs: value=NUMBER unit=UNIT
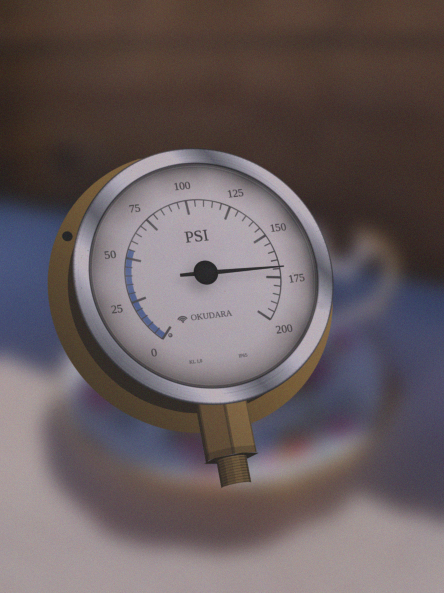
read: value=170 unit=psi
